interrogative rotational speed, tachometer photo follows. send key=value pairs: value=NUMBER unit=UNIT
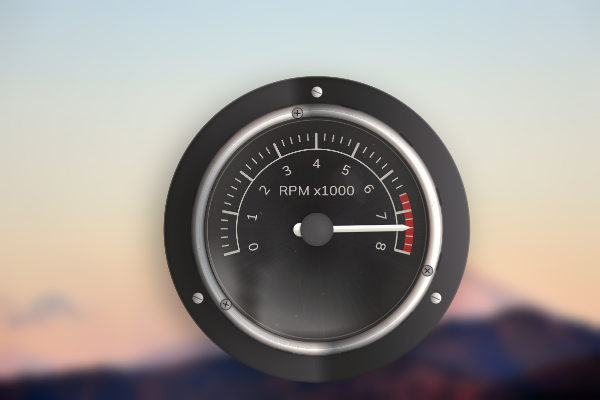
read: value=7400 unit=rpm
